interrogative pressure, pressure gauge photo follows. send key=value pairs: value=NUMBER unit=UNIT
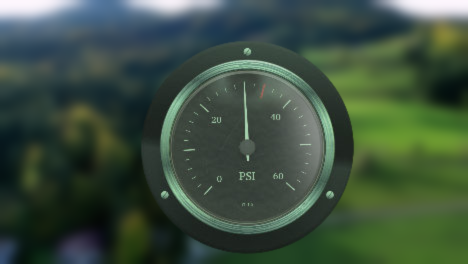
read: value=30 unit=psi
